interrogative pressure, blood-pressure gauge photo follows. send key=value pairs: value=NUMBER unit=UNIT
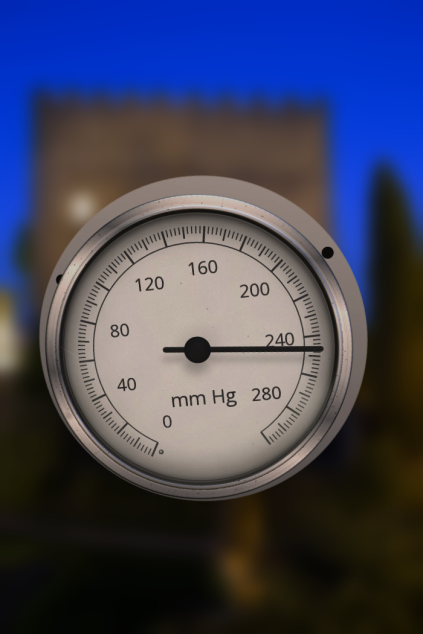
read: value=246 unit=mmHg
